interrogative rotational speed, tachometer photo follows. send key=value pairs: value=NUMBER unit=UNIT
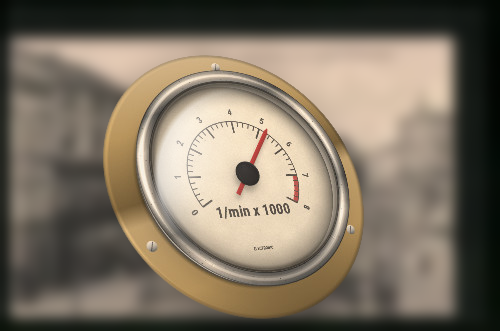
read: value=5200 unit=rpm
